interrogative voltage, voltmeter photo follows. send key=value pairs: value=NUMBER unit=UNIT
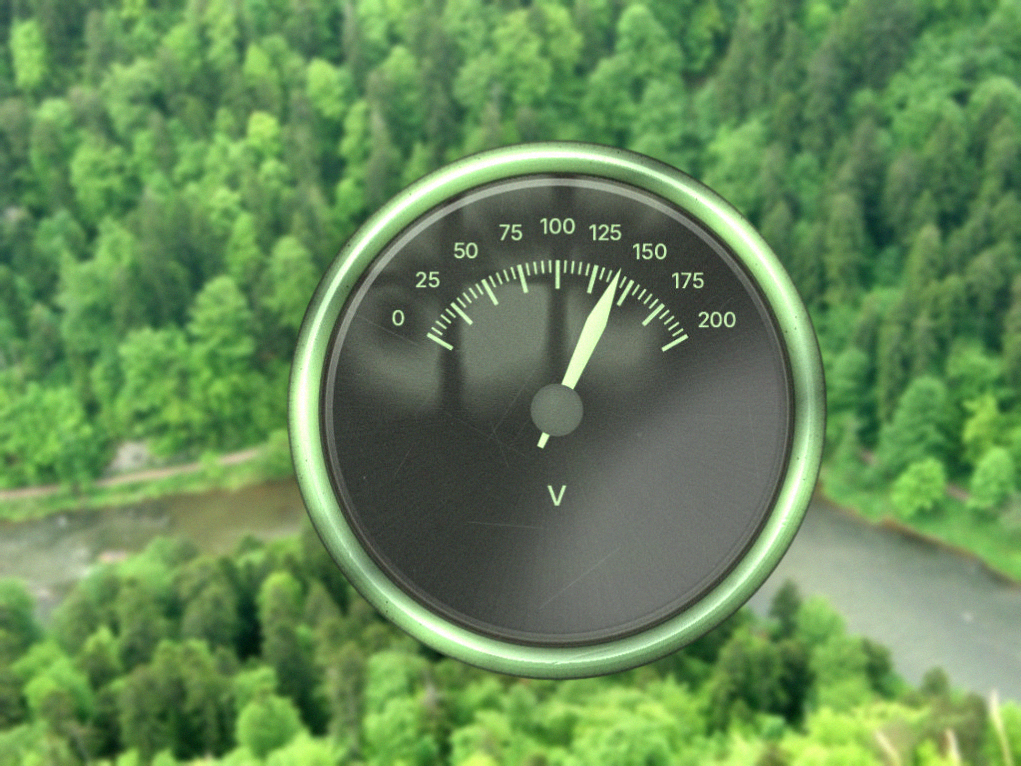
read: value=140 unit=V
